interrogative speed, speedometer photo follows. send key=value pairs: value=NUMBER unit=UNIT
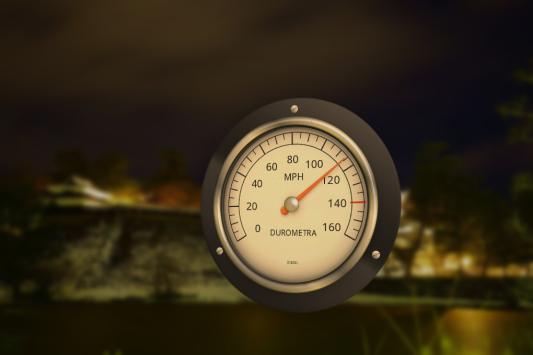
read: value=115 unit=mph
